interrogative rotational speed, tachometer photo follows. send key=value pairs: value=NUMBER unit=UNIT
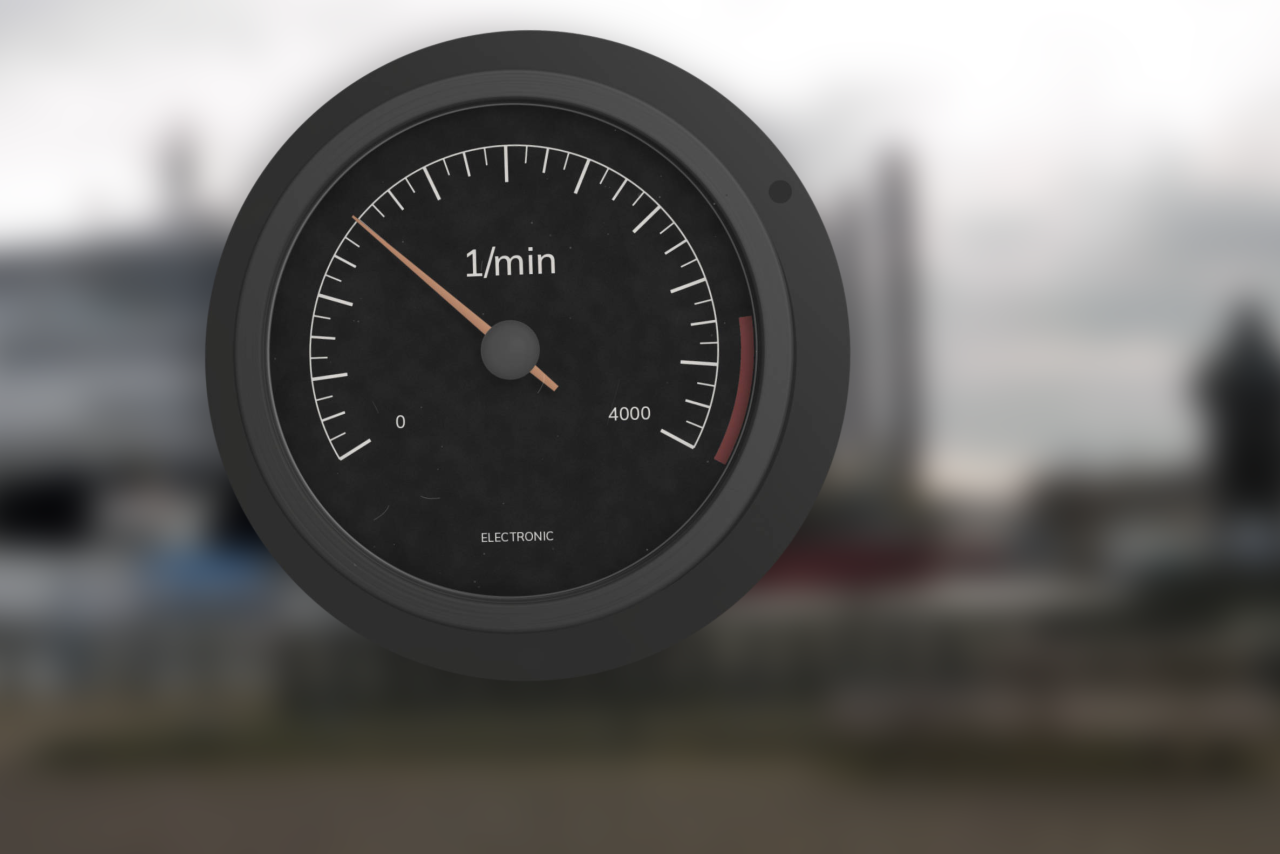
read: value=1200 unit=rpm
